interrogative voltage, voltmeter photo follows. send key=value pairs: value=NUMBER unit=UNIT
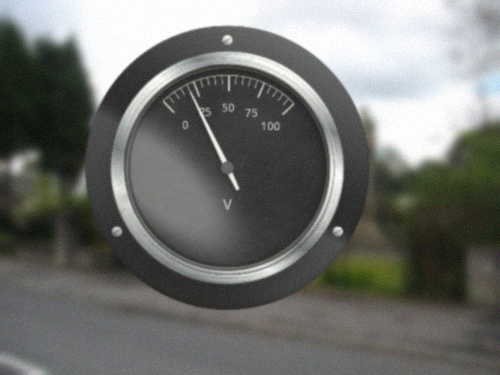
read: value=20 unit=V
